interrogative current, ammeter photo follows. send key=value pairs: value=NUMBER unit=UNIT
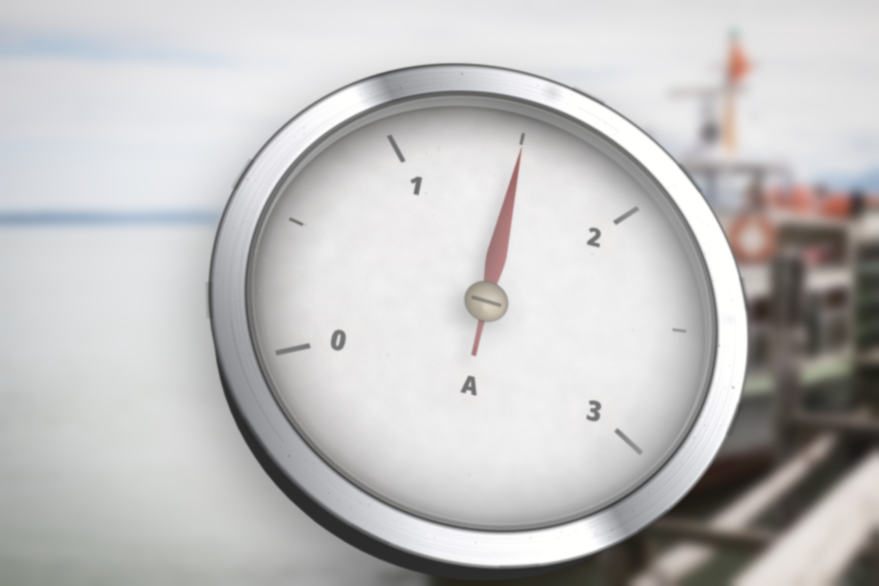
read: value=1.5 unit=A
